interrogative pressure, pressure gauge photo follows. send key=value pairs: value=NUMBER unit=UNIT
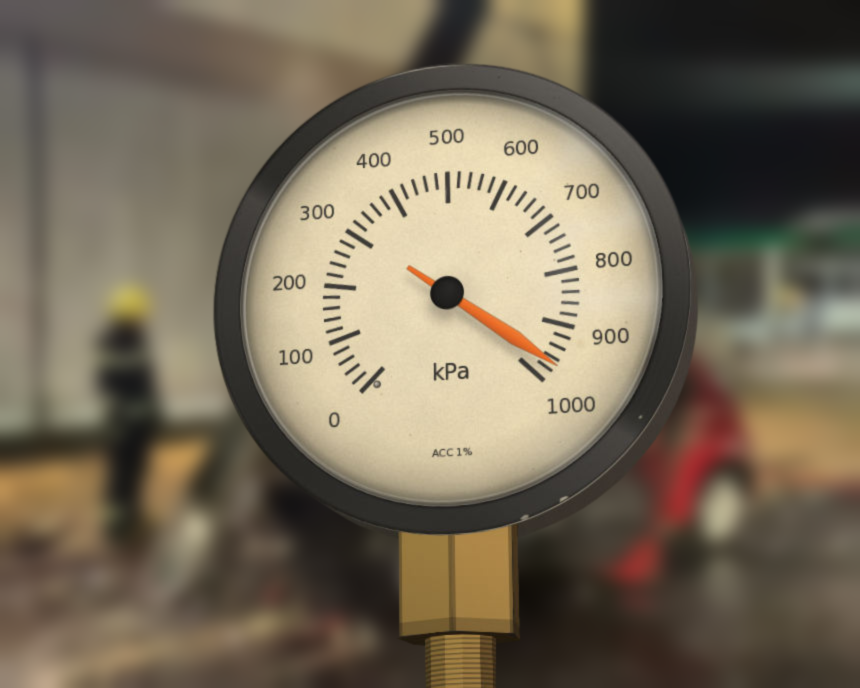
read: value=970 unit=kPa
